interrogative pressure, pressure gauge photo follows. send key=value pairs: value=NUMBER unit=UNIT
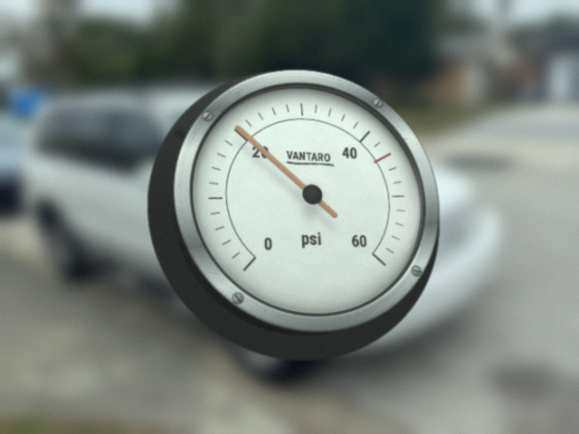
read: value=20 unit=psi
